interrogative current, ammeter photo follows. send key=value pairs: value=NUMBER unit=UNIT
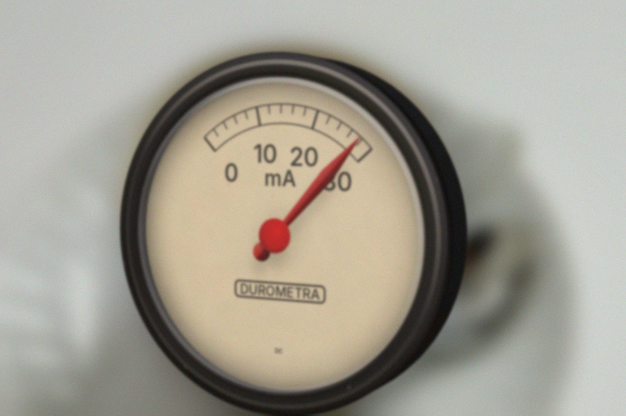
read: value=28 unit=mA
